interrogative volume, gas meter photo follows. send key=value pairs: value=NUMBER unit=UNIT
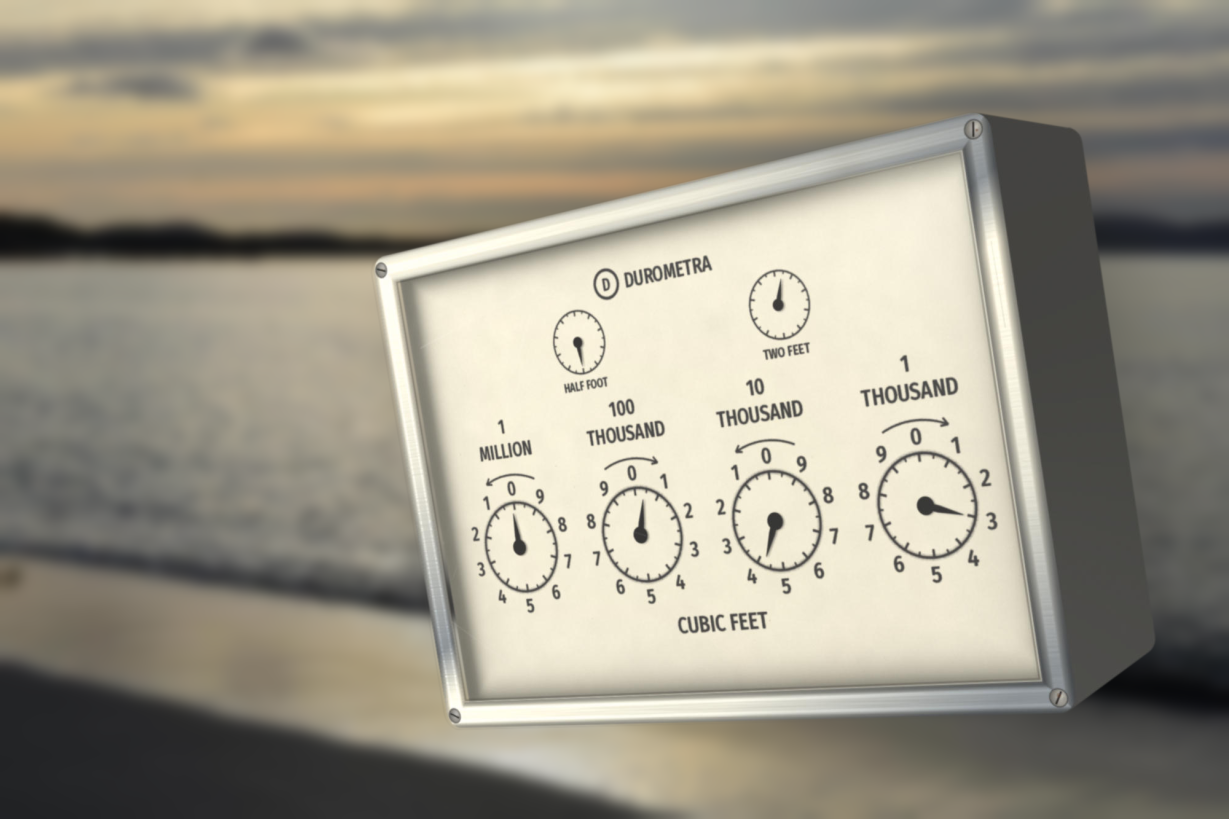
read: value=4300 unit=ft³
